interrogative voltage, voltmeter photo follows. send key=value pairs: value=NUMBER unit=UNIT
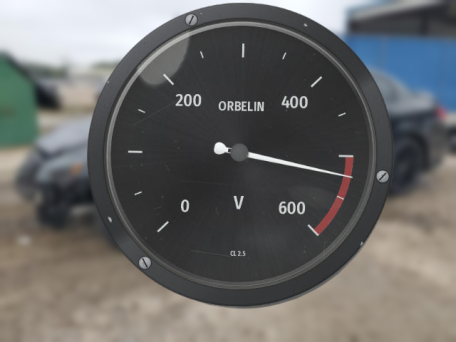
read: value=525 unit=V
